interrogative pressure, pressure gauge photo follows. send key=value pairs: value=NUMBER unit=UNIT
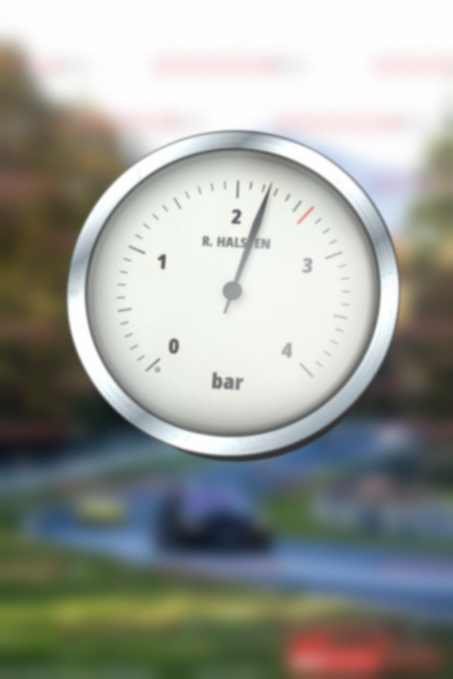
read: value=2.25 unit=bar
